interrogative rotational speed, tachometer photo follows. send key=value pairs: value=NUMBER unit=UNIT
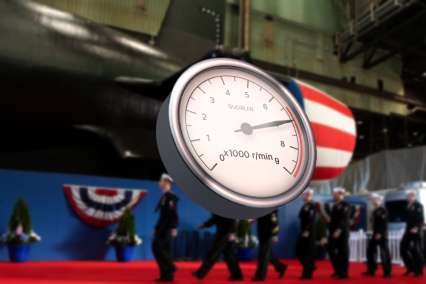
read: value=7000 unit=rpm
